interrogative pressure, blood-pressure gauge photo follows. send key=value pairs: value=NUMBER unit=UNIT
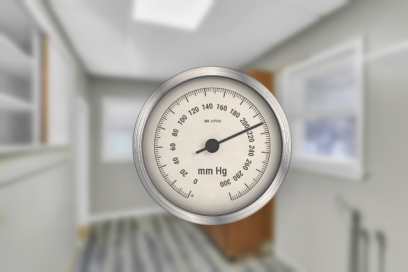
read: value=210 unit=mmHg
